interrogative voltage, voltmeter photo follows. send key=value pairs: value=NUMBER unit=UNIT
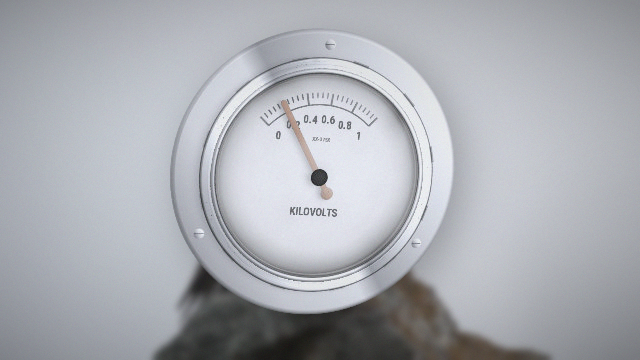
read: value=0.2 unit=kV
